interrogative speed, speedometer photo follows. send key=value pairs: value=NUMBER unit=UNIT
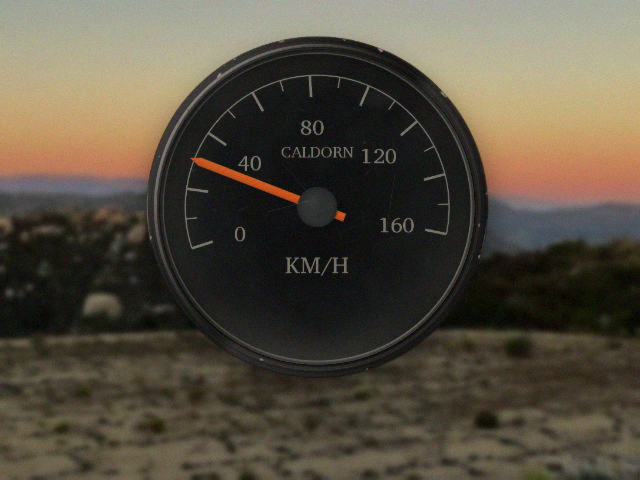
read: value=30 unit=km/h
